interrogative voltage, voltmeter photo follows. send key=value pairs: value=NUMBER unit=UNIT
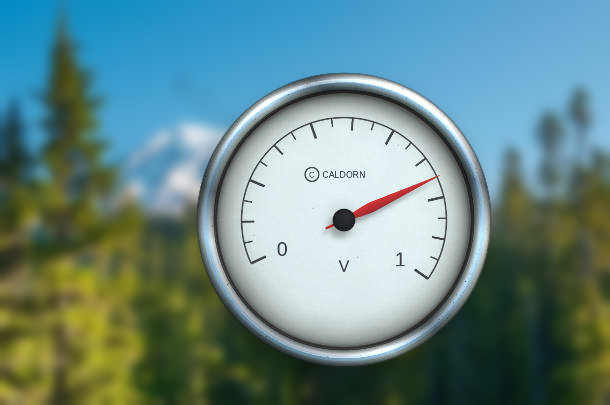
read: value=0.75 unit=V
